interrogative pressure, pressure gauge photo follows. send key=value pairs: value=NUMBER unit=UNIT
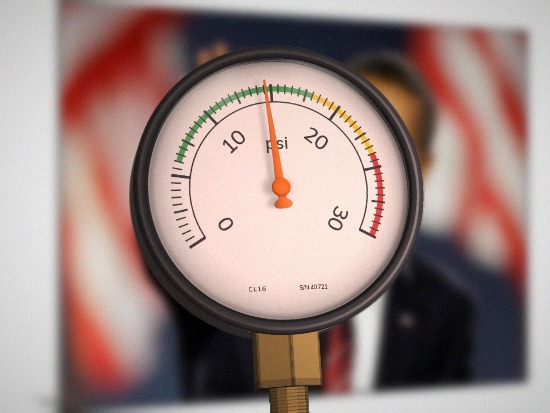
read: value=14.5 unit=psi
